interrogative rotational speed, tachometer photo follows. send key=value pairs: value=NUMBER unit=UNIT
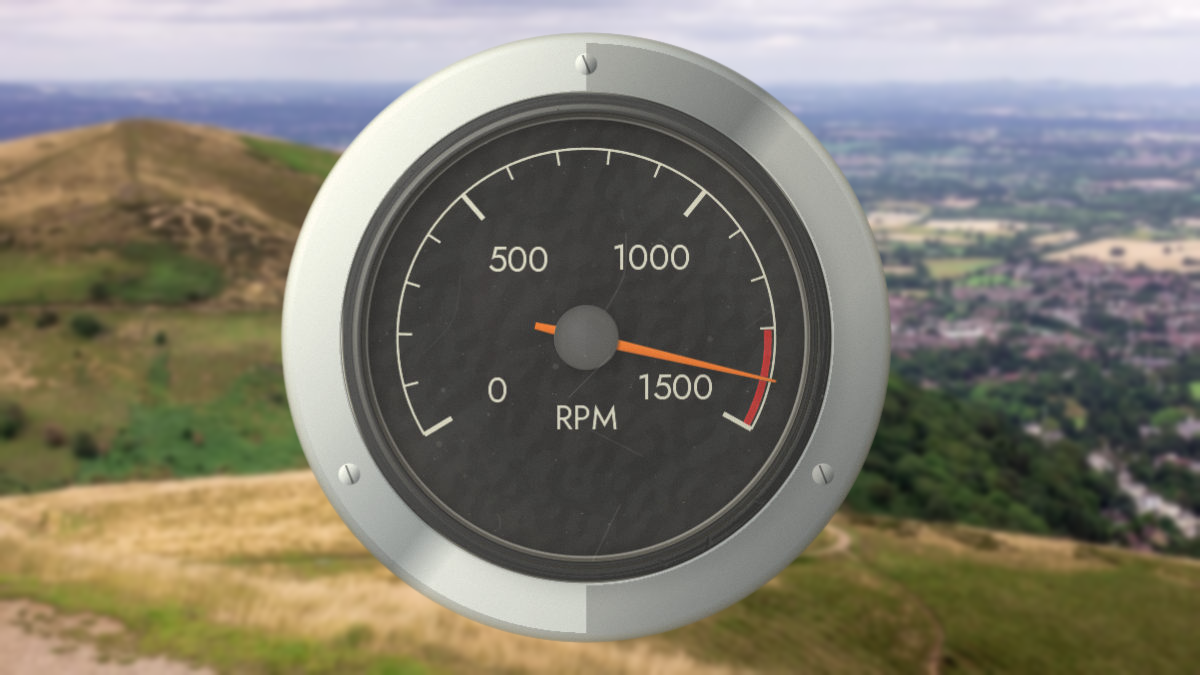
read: value=1400 unit=rpm
